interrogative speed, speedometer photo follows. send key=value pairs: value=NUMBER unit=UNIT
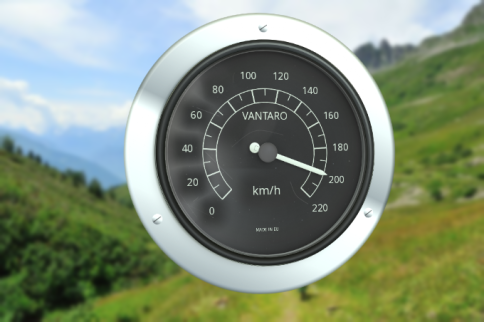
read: value=200 unit=km/h
